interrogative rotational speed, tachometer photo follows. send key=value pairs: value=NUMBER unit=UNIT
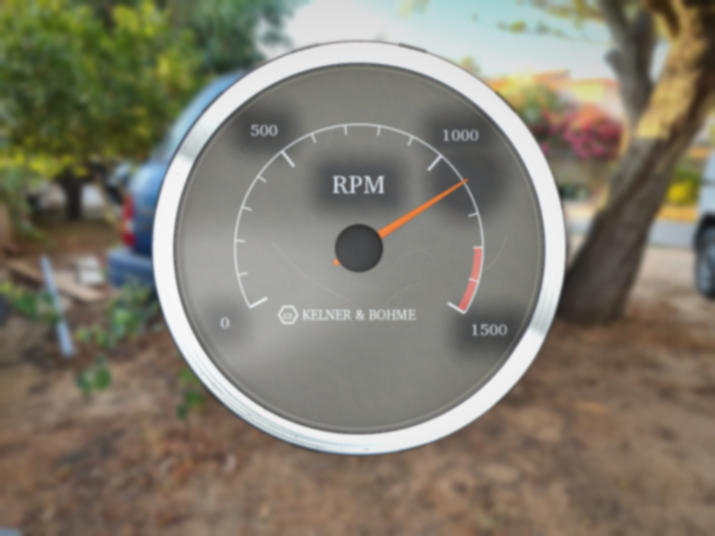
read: value=1100 unit=rpm
